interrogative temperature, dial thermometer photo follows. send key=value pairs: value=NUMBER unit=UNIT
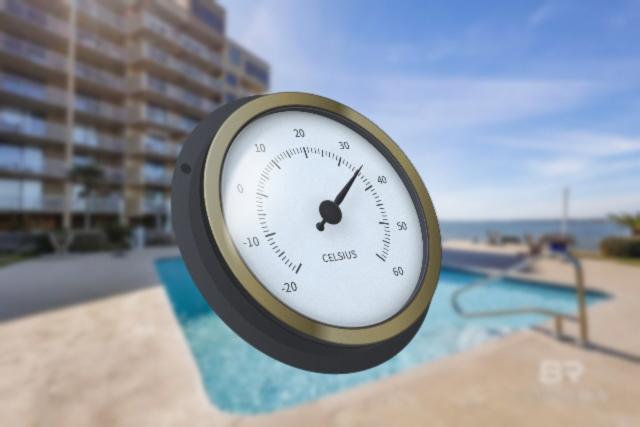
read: value=35 unit=°C
